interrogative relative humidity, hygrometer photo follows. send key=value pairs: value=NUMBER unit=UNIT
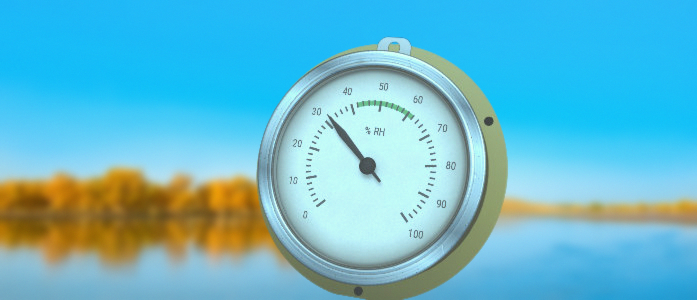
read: value=32 unit=%
